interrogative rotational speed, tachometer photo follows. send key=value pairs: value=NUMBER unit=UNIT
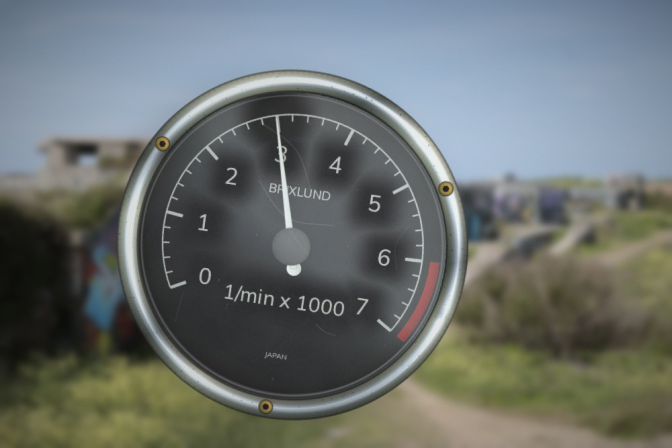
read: value=3000 unit=rpm
